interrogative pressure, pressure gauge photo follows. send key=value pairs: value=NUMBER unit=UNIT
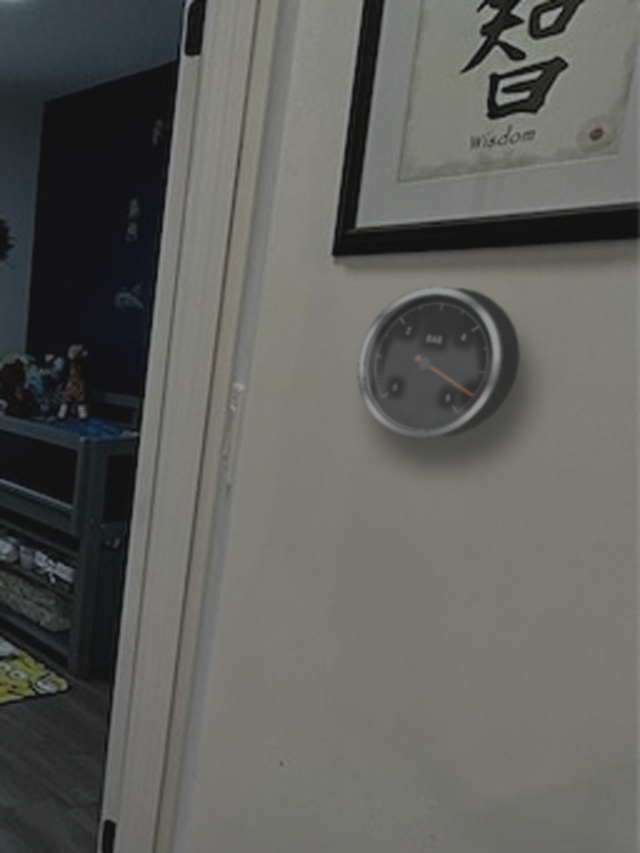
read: value=5.5 unit=bar
